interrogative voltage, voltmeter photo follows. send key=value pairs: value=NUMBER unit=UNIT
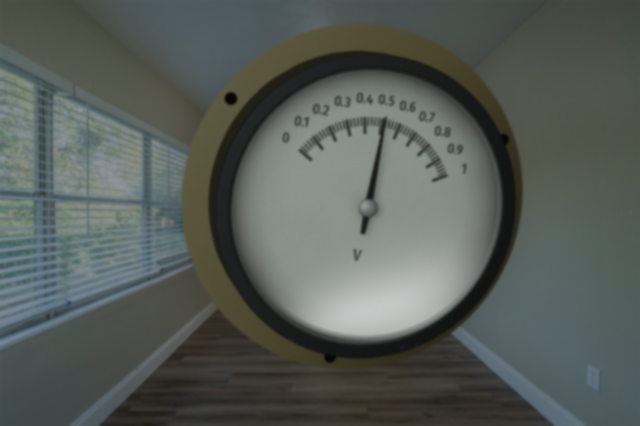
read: value=0.5 unit=V
